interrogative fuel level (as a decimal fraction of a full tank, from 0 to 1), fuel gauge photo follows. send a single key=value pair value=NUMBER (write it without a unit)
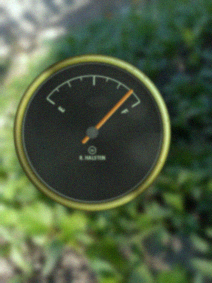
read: value=0.875
